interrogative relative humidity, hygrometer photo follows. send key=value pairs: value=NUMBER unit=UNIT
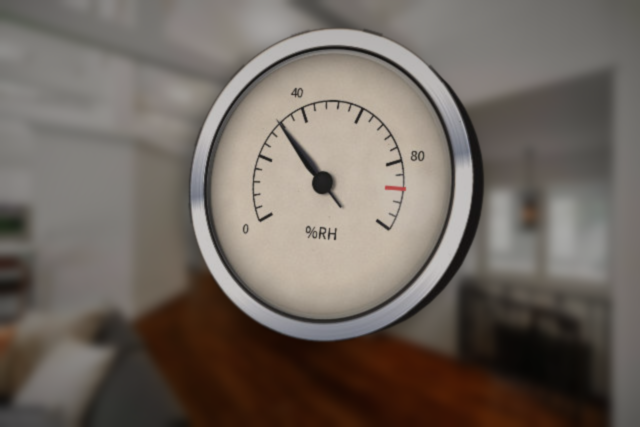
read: value=32 unit=%
